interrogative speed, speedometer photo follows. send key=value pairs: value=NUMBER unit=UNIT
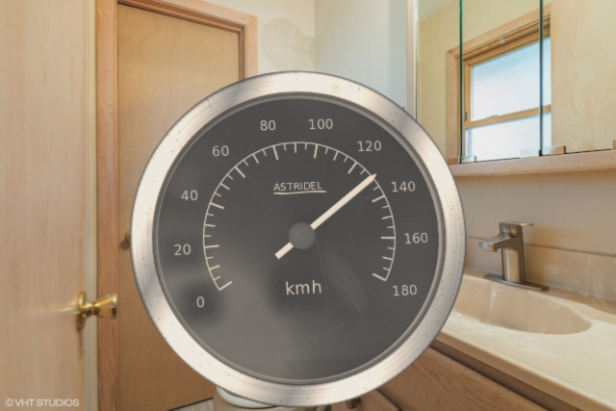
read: value=130 unit=km/h
